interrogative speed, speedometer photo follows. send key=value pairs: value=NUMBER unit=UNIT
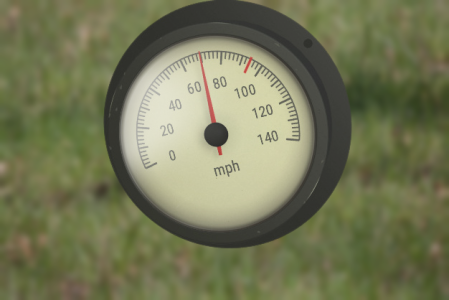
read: value=70 unit=mph
